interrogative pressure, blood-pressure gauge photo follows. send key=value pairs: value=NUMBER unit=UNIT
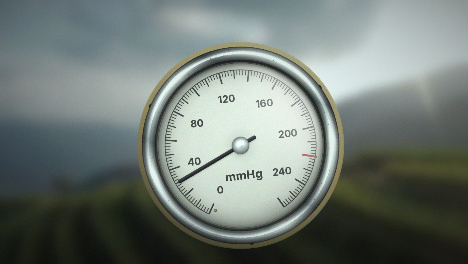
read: value=30 unit=mmHg
